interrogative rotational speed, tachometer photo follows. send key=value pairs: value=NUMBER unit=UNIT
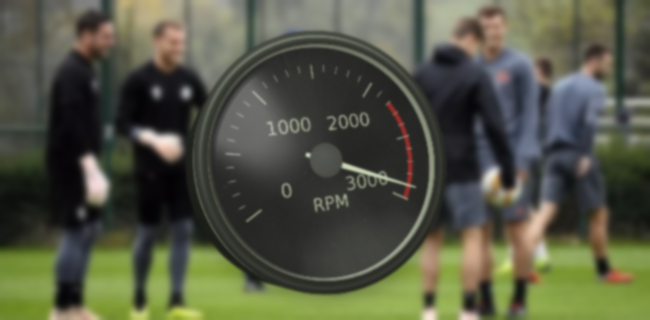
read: value=2900 unit=rpm
